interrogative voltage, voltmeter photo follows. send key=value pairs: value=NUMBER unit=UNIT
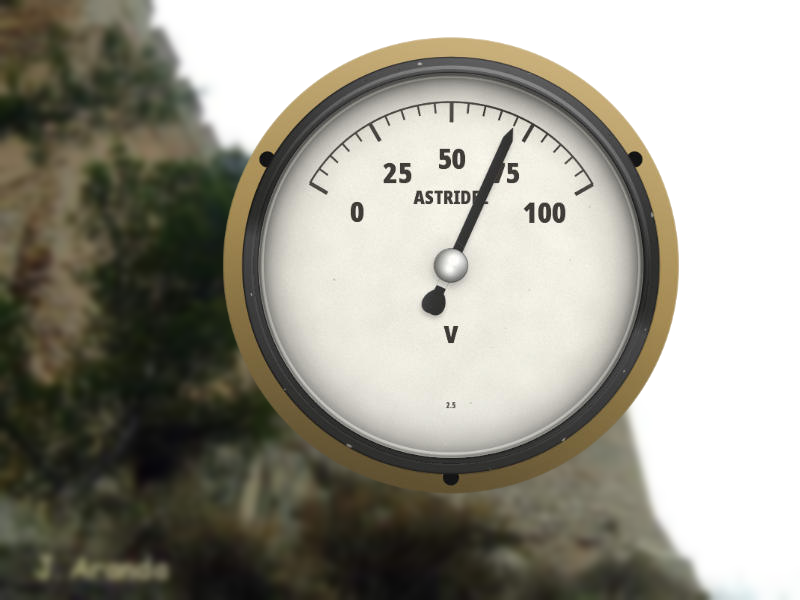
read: value=70 unit=V
